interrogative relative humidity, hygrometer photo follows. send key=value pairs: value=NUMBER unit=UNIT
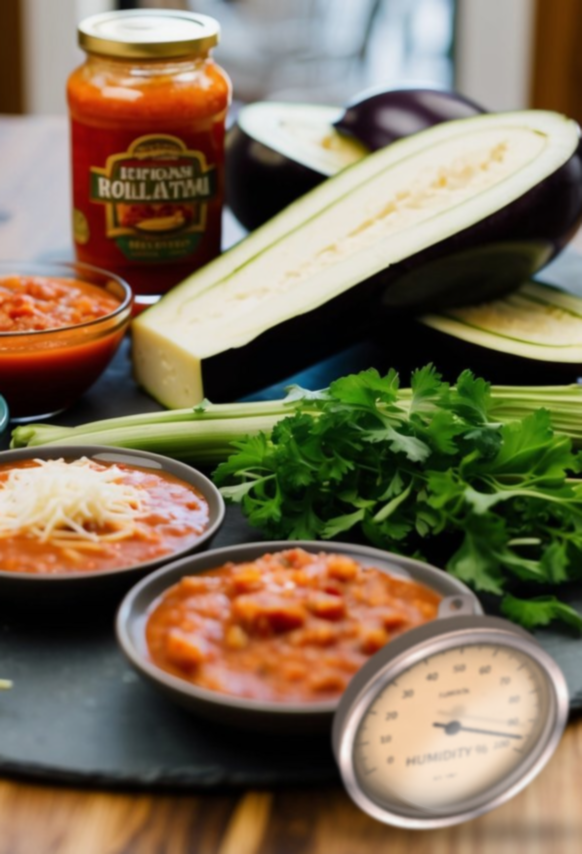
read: value=95 unit=%
